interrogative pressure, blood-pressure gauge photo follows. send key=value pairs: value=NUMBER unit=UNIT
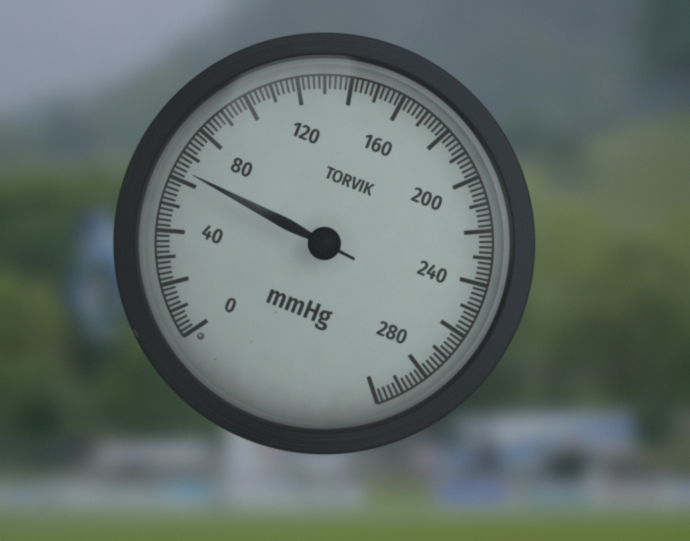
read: value=64 unit=mmHg
